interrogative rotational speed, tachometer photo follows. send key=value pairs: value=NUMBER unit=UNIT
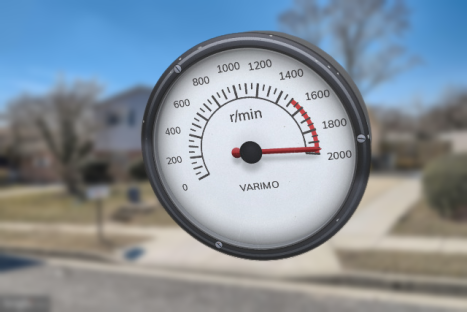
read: value=1950 unit=rpm
